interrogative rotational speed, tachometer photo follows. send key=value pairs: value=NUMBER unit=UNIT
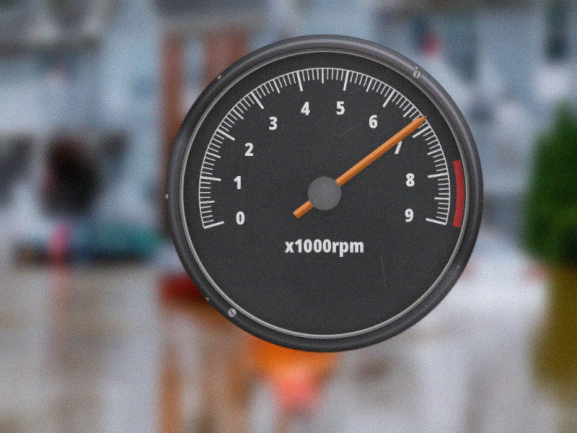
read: value=6800 unit=rpm
